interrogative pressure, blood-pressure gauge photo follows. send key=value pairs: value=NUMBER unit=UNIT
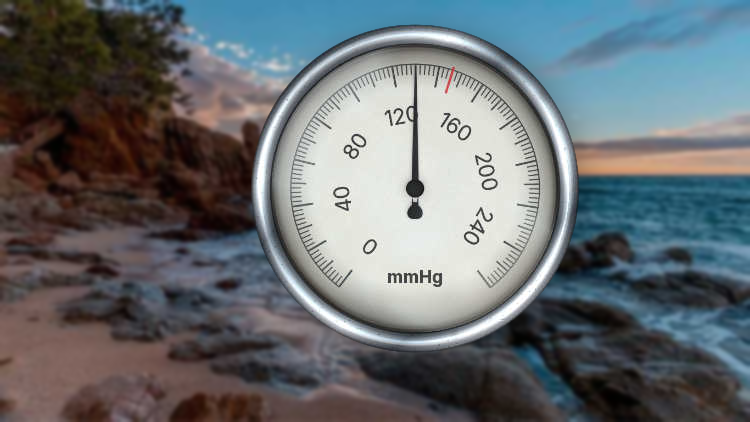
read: value=130 unit=mmHg
